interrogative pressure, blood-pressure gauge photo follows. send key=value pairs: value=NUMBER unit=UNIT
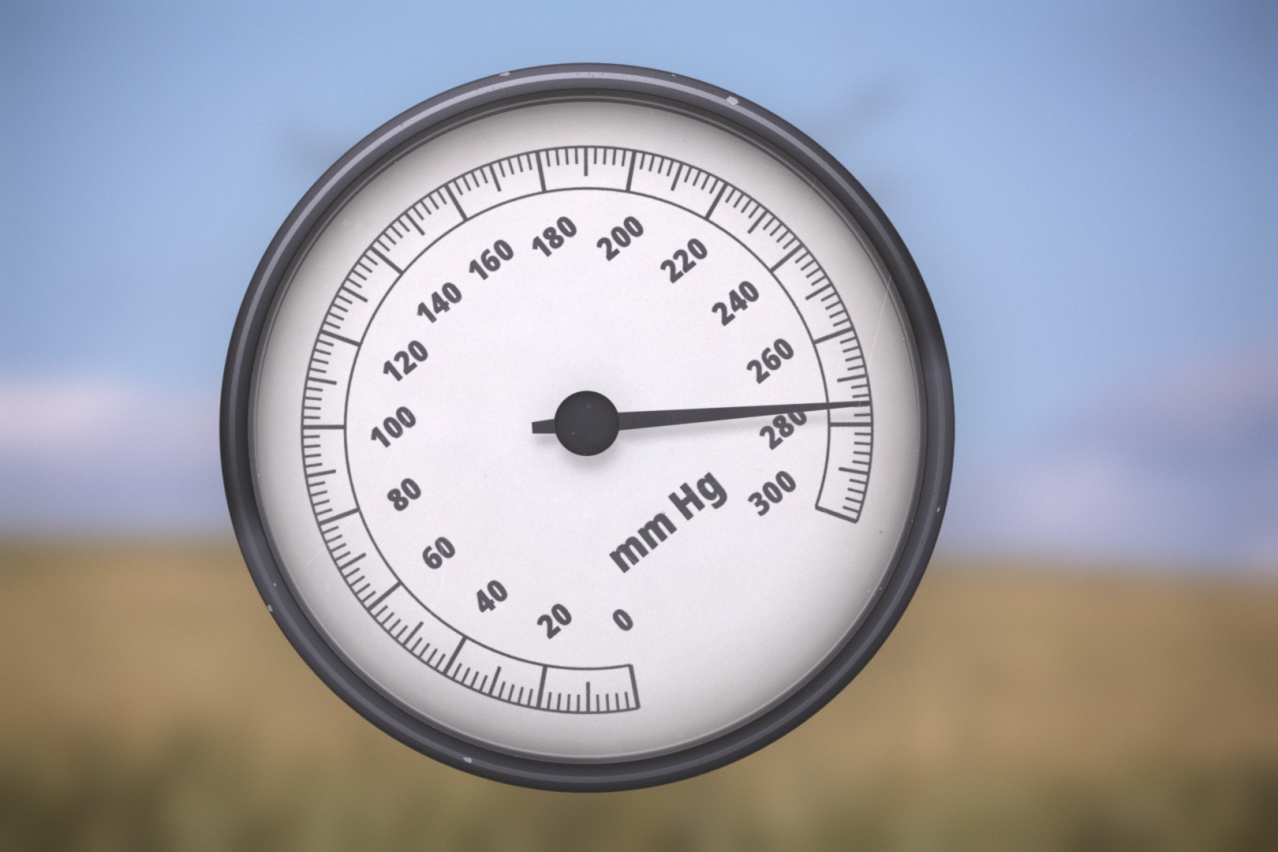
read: value=276 unit=mmHg
